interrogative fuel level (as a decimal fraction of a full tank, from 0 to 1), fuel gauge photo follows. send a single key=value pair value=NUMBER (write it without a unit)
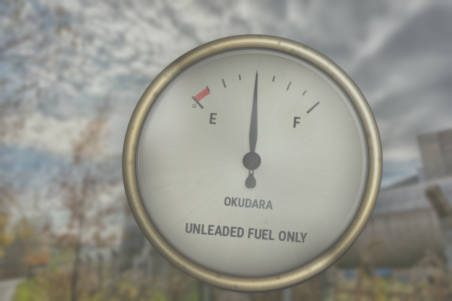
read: value=0.5
